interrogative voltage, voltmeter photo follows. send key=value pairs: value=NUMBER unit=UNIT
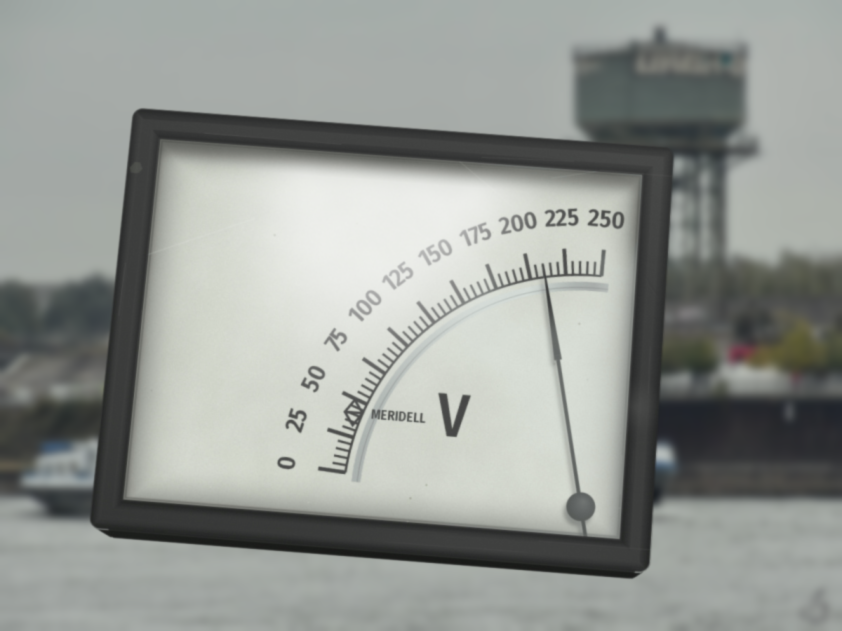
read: value=210 unit=V
